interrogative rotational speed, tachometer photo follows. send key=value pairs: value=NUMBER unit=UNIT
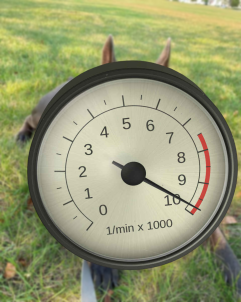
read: value=9750 unit=rpm
